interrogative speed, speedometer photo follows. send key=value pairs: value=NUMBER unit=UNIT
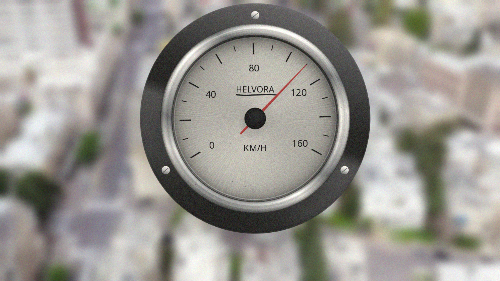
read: value=110 unit=km/h
